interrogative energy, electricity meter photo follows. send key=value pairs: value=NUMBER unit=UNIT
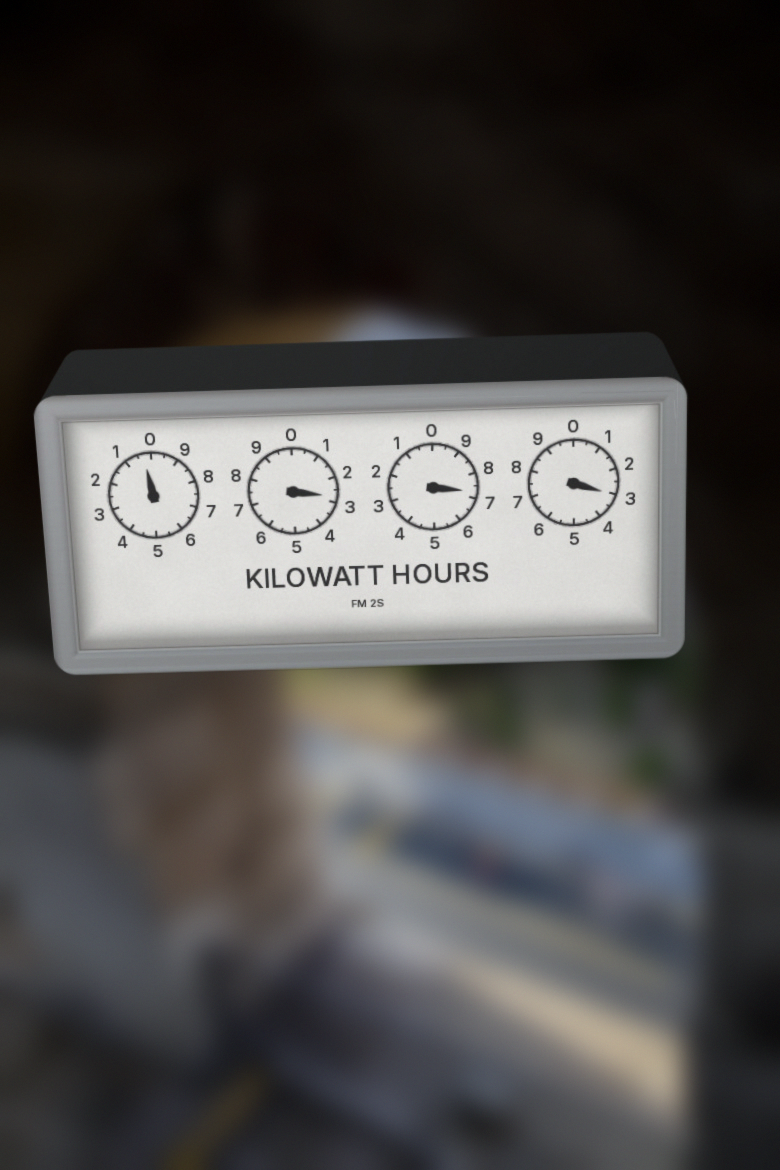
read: value=273 unit=kWh
